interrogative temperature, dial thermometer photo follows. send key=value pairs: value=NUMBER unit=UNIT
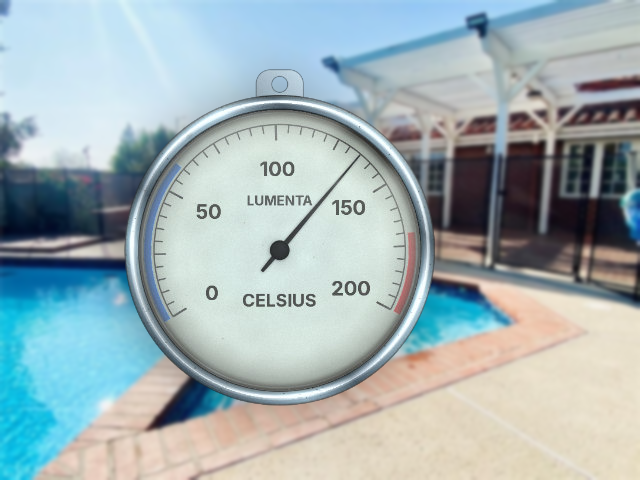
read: value=135 unit=°C
